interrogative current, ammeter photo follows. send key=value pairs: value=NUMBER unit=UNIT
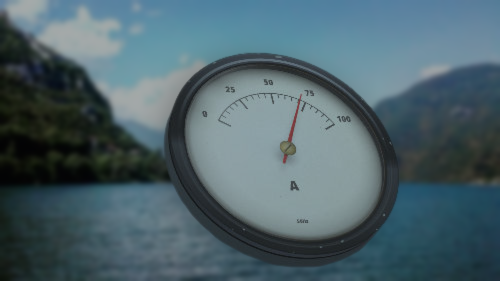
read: value=70 unit=A
